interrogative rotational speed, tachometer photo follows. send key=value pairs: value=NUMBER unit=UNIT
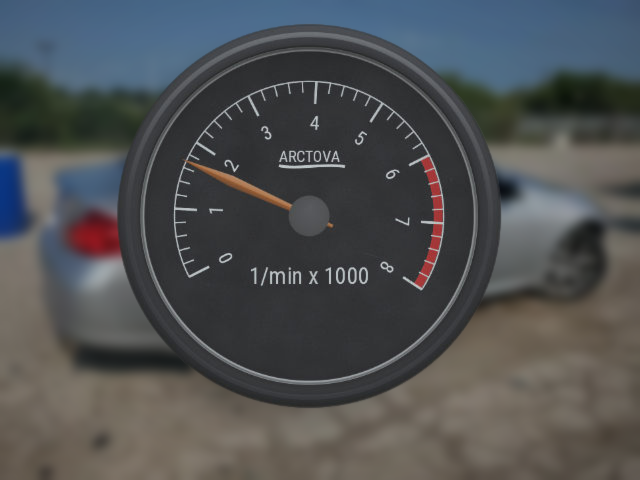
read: value=1700 unit=rpm
